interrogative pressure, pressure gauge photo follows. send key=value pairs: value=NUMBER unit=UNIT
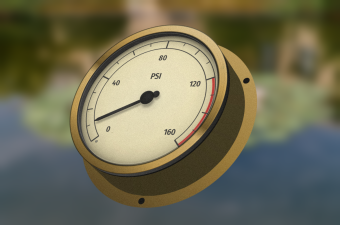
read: value=10 unit=psi
